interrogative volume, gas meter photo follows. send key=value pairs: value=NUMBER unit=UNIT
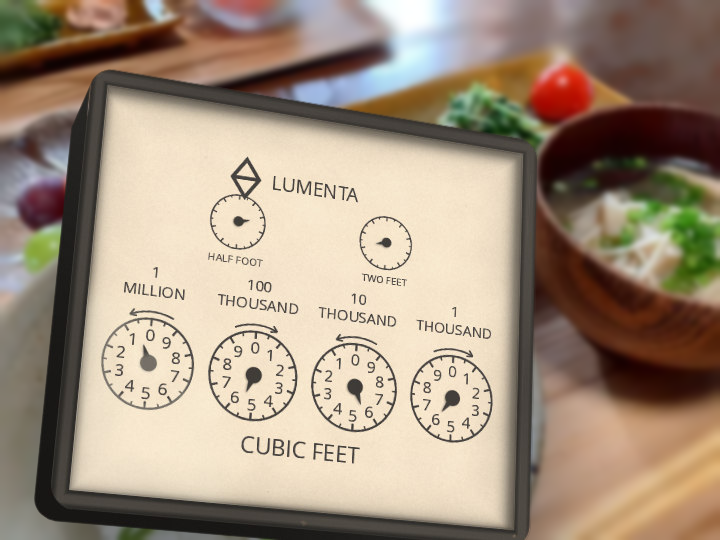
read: value=55600 unit=ft³
